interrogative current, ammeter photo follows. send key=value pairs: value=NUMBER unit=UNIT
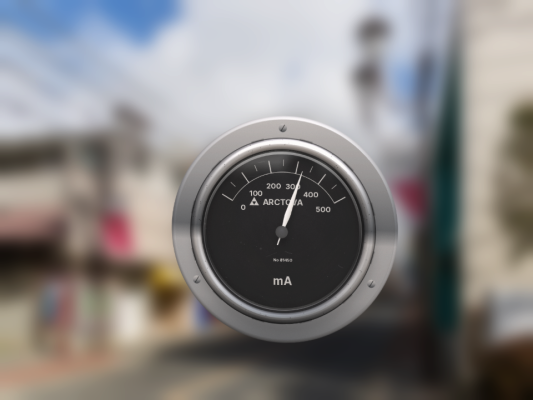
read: value=325 unit=mA
